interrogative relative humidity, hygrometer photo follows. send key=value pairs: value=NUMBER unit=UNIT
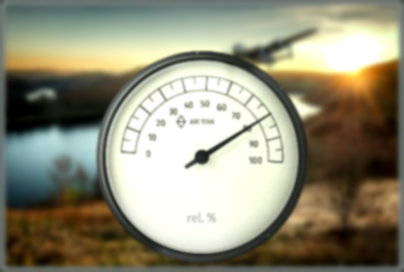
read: value=80 unit=%
